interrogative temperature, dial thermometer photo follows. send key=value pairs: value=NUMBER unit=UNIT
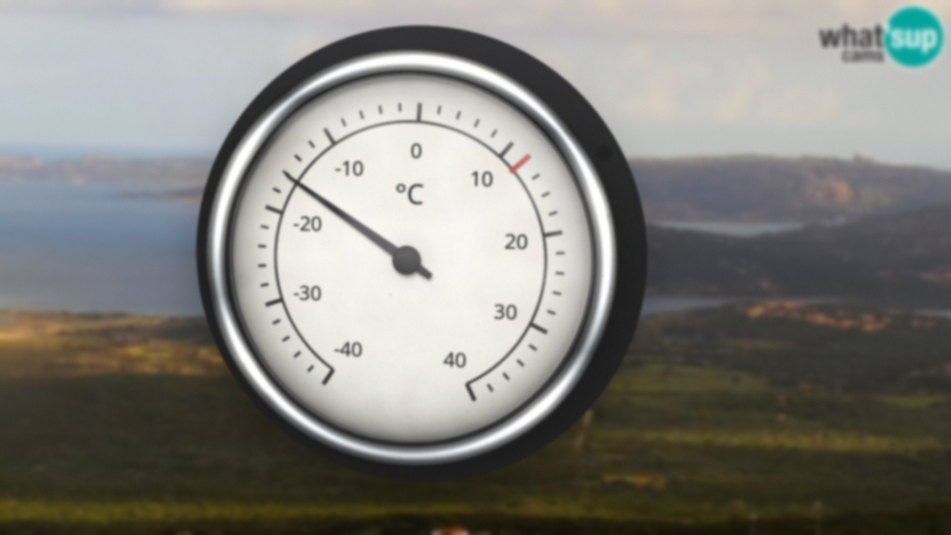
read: value=-16 unit=°C
